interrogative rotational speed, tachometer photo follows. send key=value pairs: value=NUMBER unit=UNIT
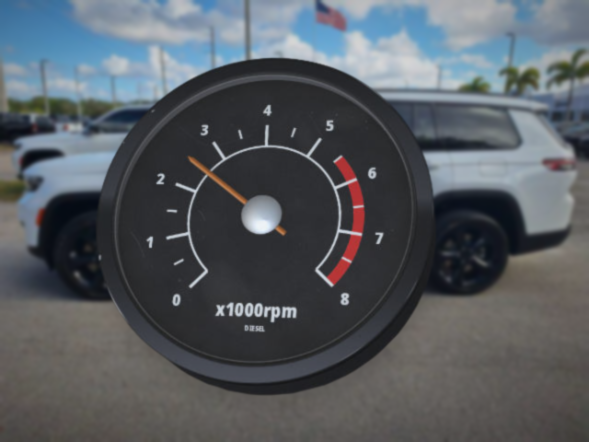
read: value=2500 unit=rpm
